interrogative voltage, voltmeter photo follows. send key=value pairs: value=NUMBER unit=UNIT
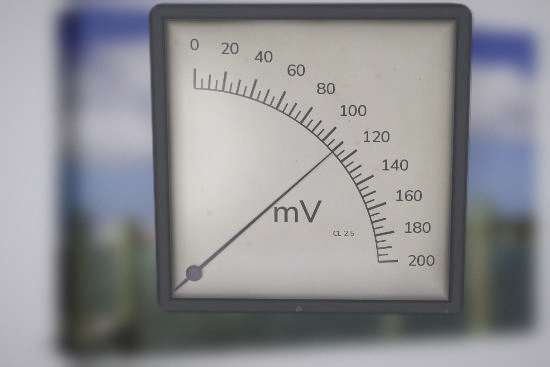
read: value=110 unit=mV
